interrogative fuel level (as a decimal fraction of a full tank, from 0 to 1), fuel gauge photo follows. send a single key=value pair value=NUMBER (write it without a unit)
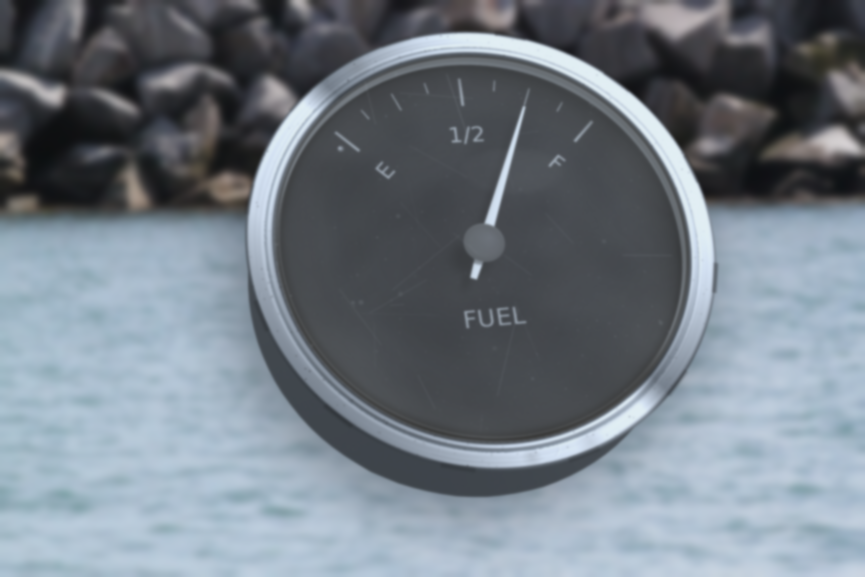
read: value=0.75
